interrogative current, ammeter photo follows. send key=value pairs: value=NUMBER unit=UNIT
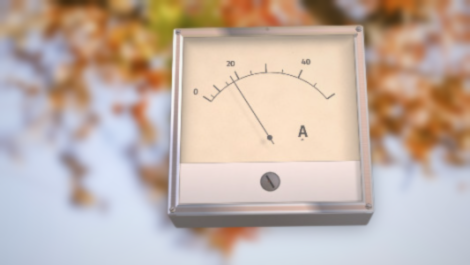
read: value=17.5 unit=A
